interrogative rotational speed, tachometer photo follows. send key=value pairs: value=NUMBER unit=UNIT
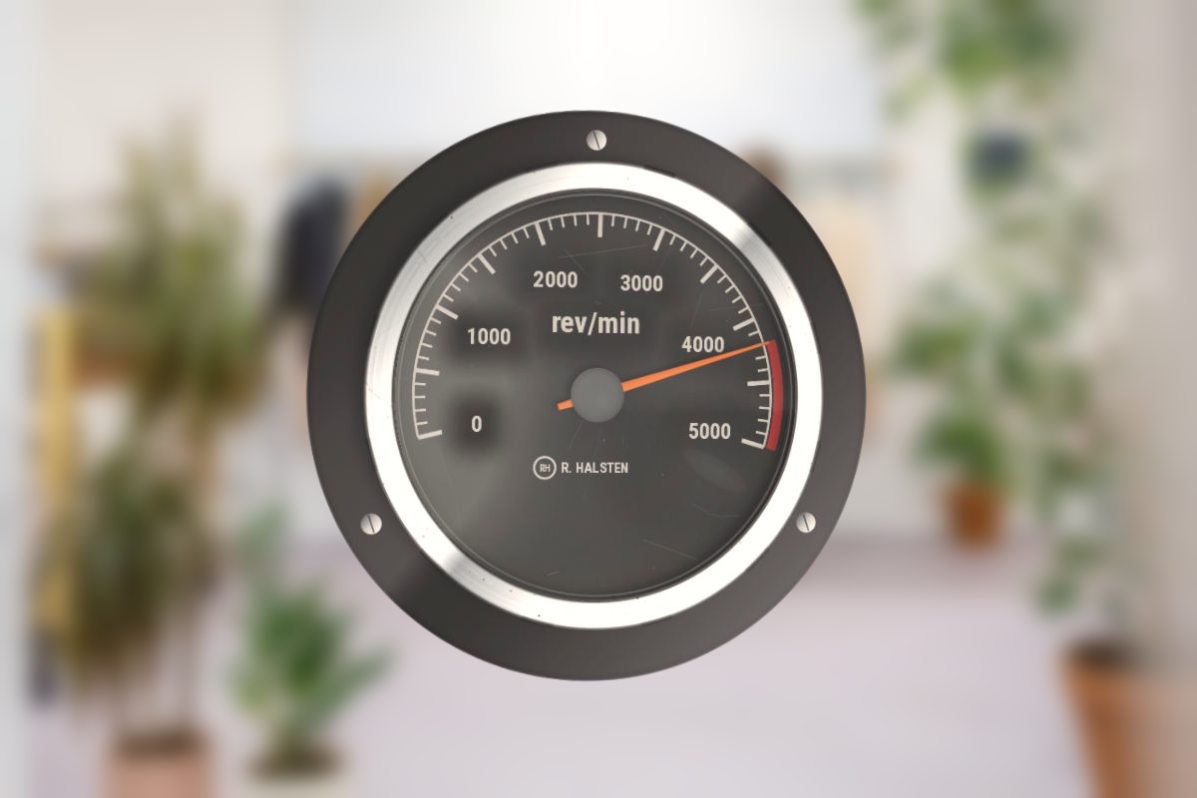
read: value=4200 unit=rpm
